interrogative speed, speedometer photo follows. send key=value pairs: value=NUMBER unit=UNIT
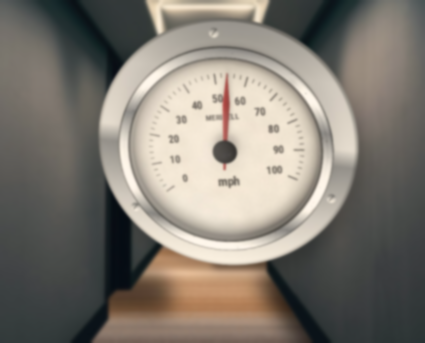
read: value=54 unit=mph
